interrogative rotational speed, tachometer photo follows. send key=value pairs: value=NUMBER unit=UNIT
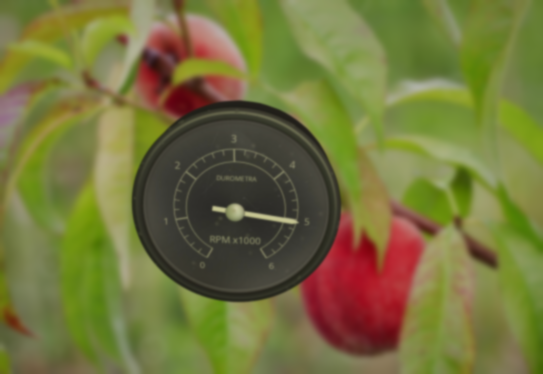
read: value=5000 unit=rpm
